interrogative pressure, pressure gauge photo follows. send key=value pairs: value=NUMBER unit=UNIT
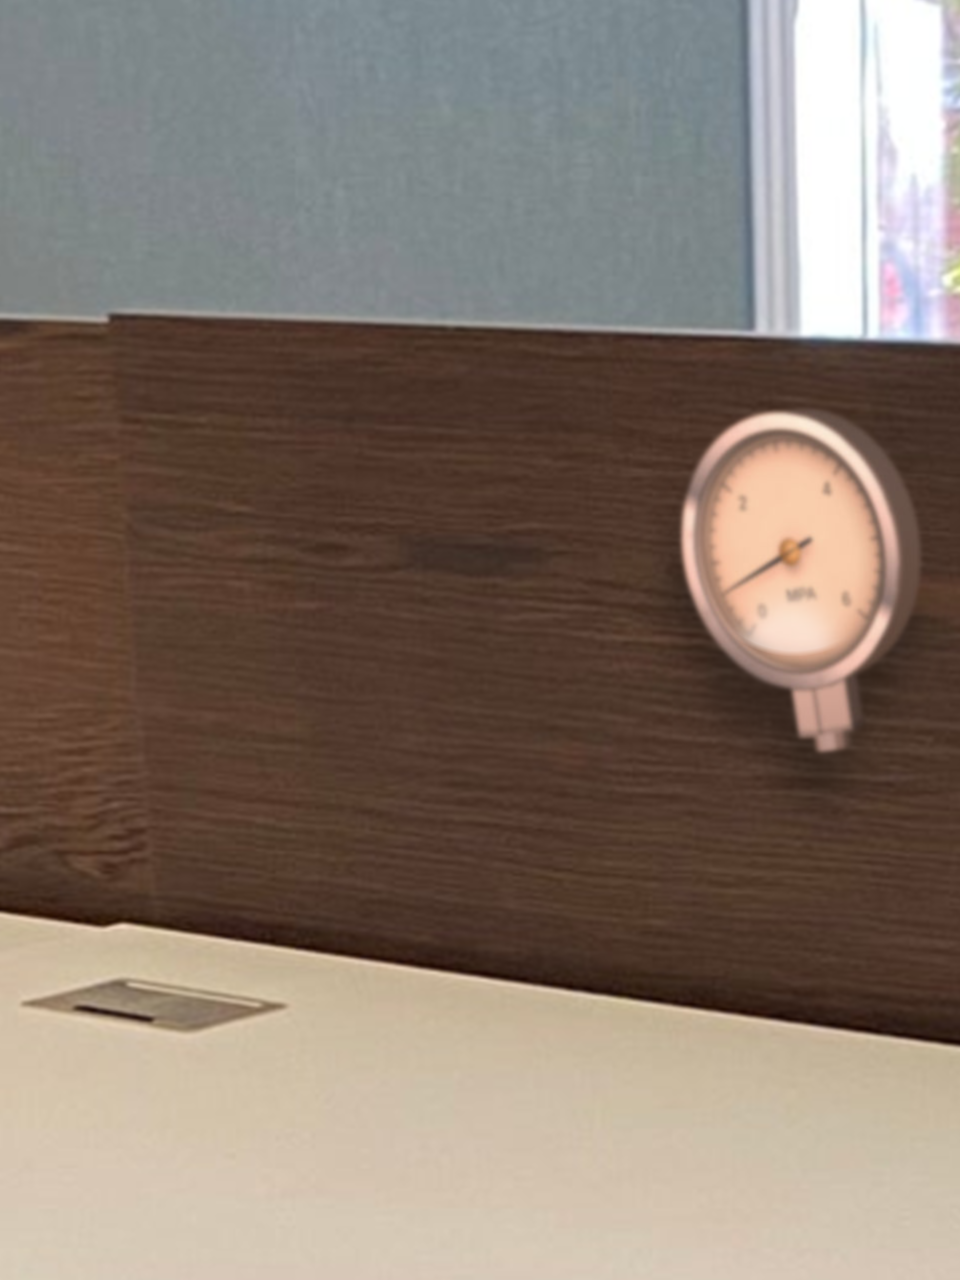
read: value=0.6 unit=MPa
